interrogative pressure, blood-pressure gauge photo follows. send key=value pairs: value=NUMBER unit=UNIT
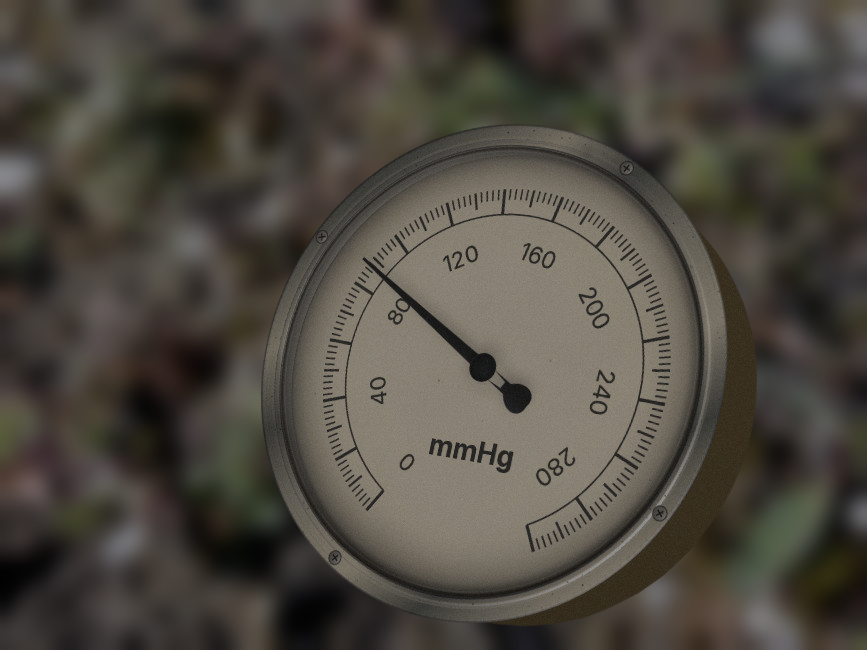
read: value=88 unit=mmHg
